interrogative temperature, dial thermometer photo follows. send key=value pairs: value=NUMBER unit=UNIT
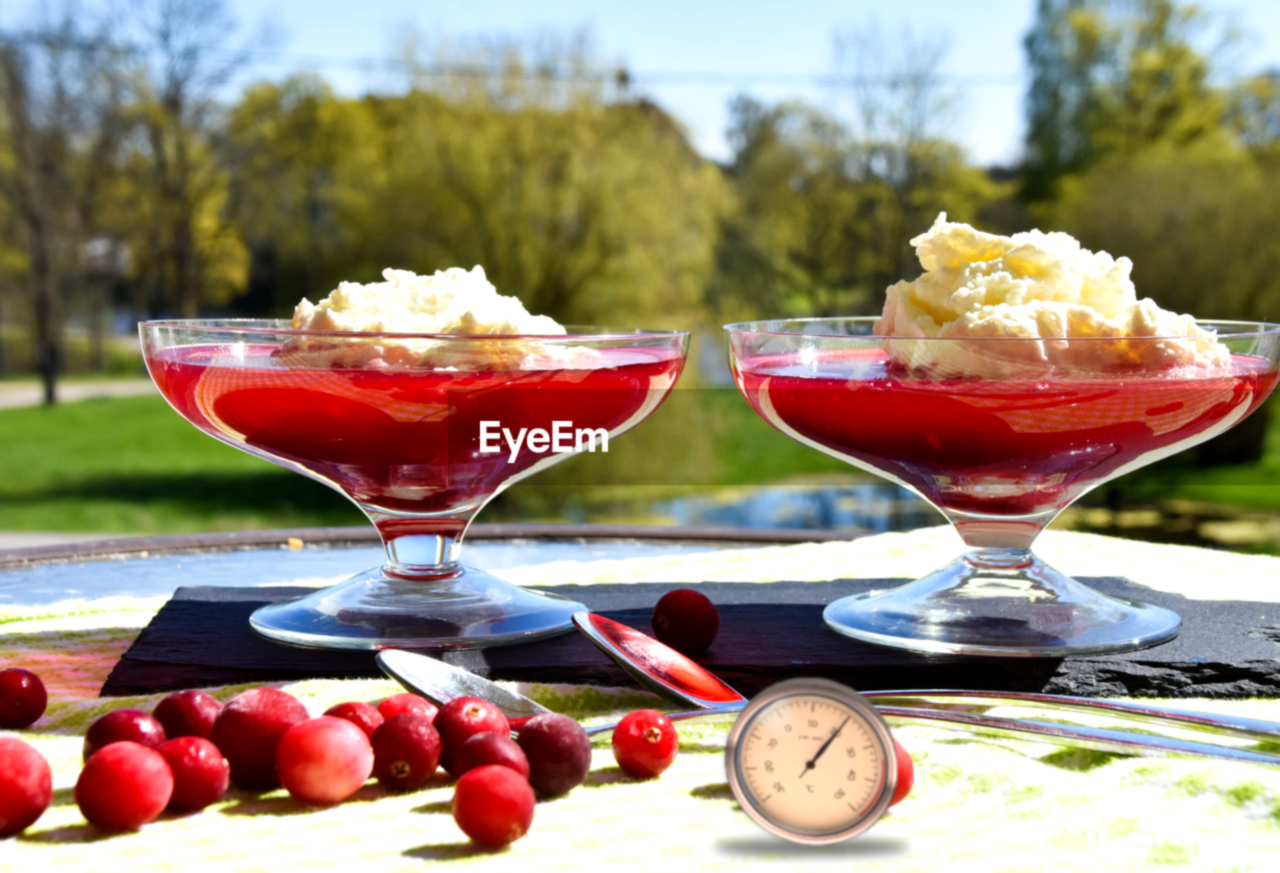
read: value=20 unit=°C
